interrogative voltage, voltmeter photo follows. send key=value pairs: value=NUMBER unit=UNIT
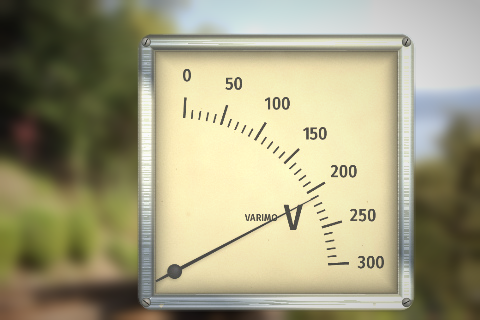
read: value=210 unit=V
